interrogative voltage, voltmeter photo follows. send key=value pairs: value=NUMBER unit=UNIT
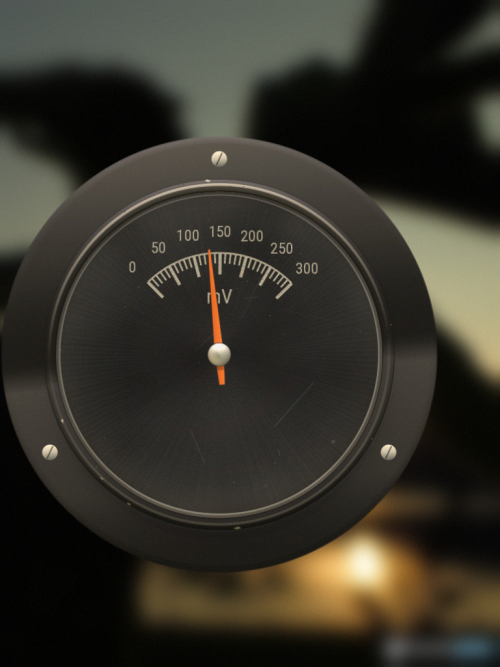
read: value=130 unit=mV
